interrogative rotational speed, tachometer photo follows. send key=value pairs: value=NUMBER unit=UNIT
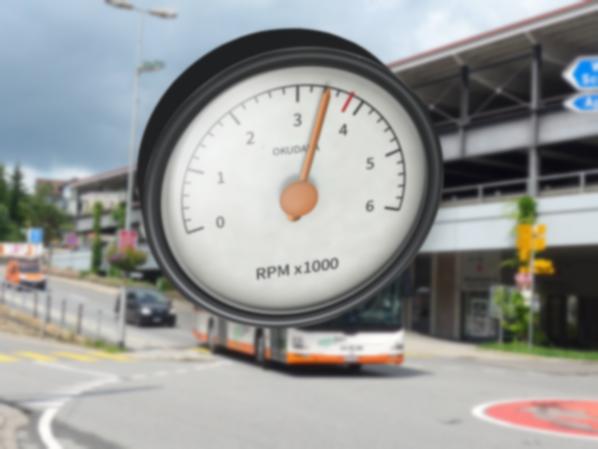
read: value=3400 unit=rpm
